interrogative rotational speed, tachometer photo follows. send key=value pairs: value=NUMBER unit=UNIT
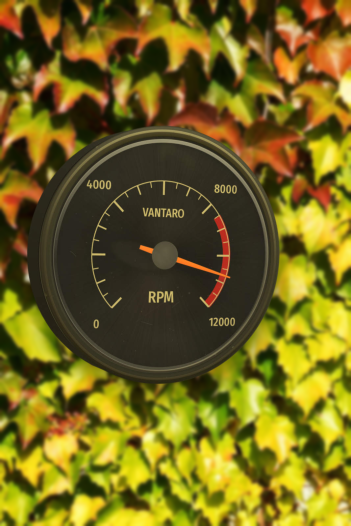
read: value=10750 unit=rpm
